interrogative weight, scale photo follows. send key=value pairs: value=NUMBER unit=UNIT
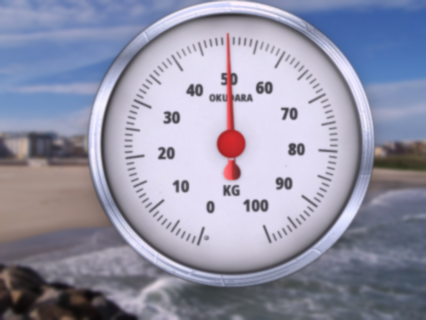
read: value=50 unit=kg
